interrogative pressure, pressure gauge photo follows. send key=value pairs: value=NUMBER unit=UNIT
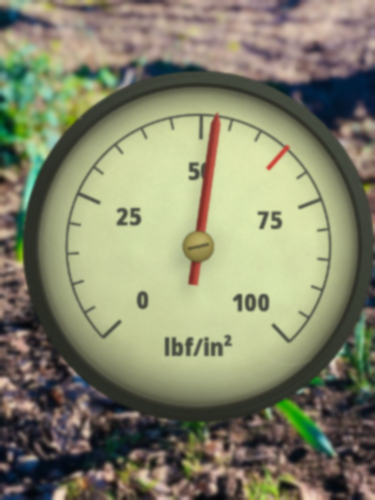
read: value=52.5 unit=psi
